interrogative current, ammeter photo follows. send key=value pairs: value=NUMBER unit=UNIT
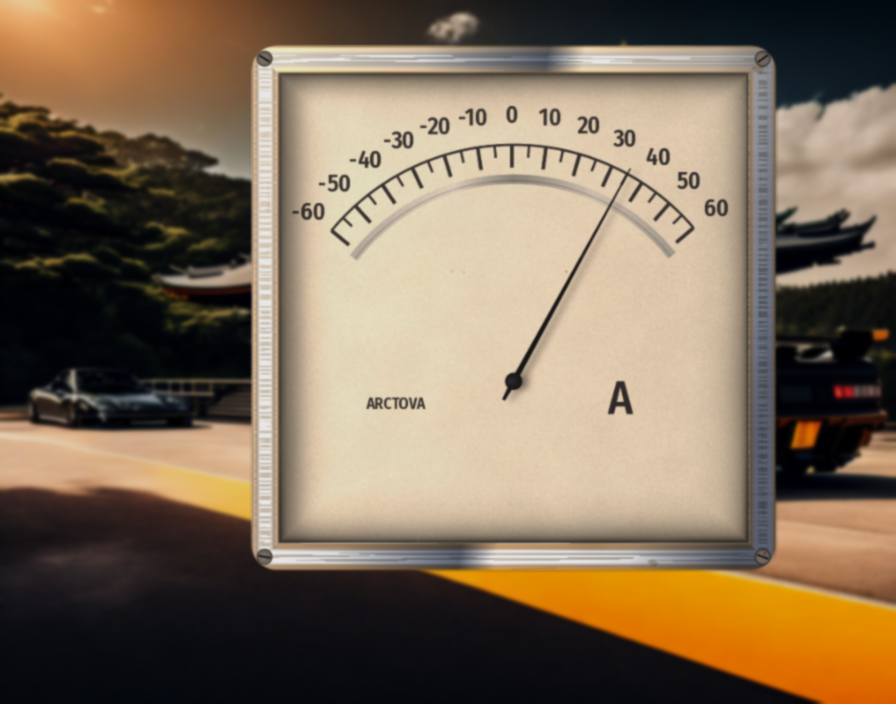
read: value=35 unit=A
